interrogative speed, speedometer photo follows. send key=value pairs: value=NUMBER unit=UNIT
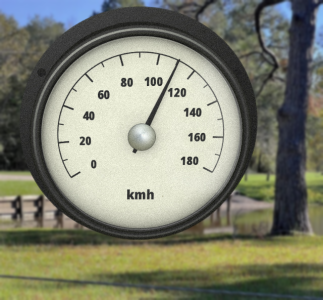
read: value=110 unit=km/h
